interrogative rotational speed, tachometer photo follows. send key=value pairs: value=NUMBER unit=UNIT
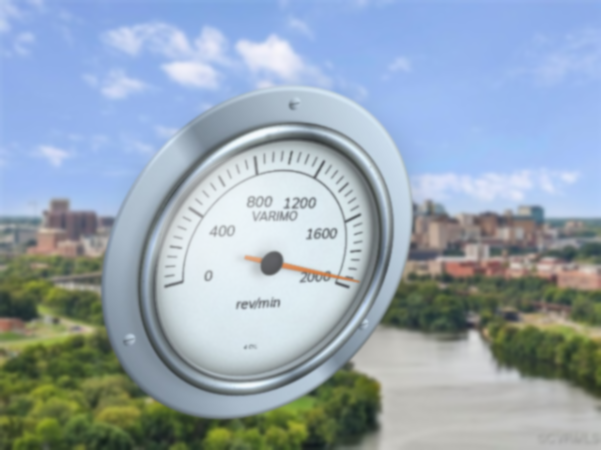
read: value=1950 unit=rpm
